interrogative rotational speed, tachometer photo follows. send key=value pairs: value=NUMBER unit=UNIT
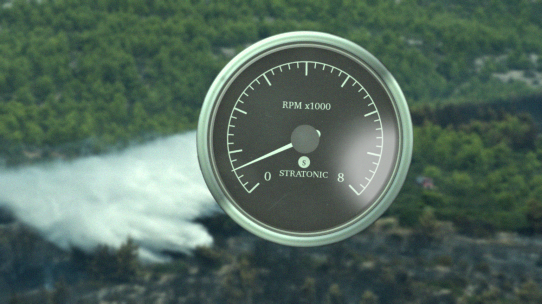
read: value=600 unit=rpm
